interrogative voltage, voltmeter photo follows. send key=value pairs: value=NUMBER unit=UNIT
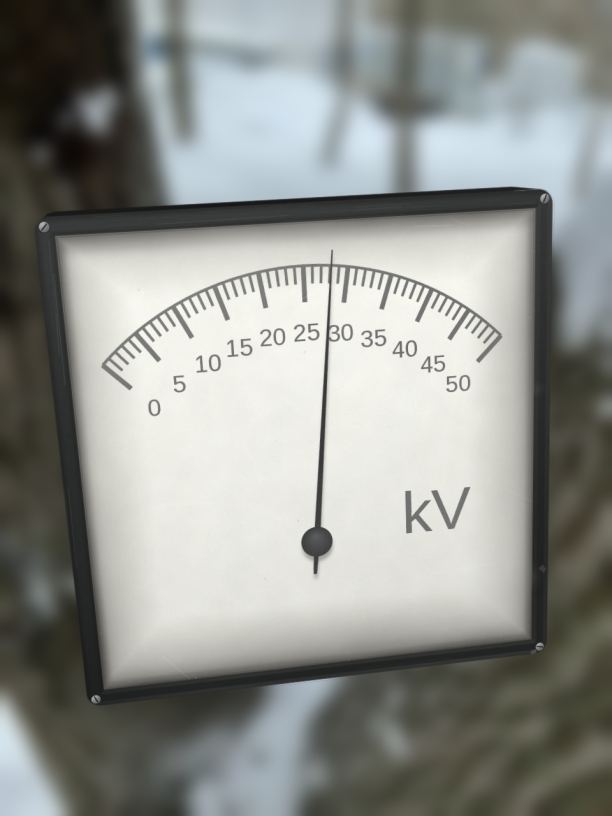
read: value=28 unit=kV
